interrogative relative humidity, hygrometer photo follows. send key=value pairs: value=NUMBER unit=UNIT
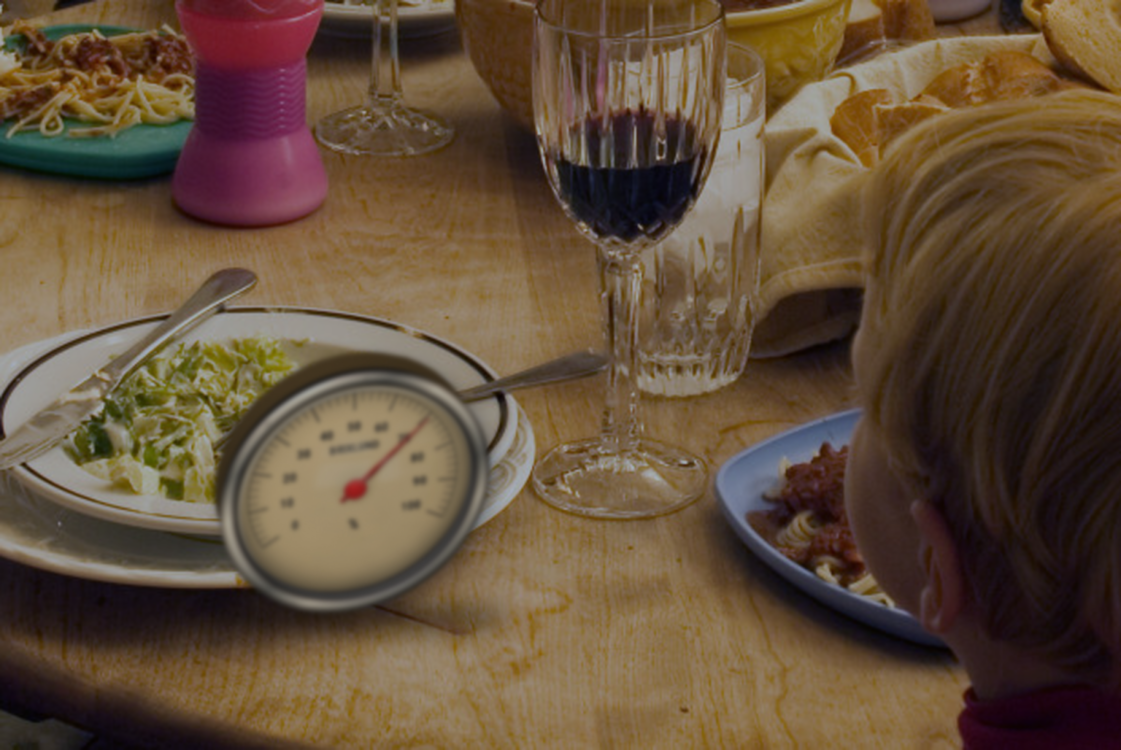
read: value=70 unit=%
